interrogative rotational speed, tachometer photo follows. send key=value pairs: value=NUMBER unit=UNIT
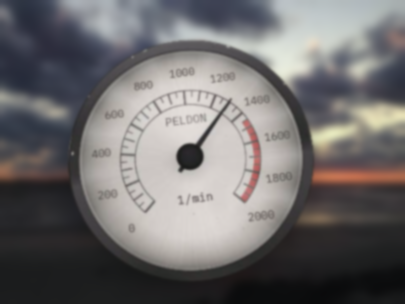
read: value=1300 unit=rpm
